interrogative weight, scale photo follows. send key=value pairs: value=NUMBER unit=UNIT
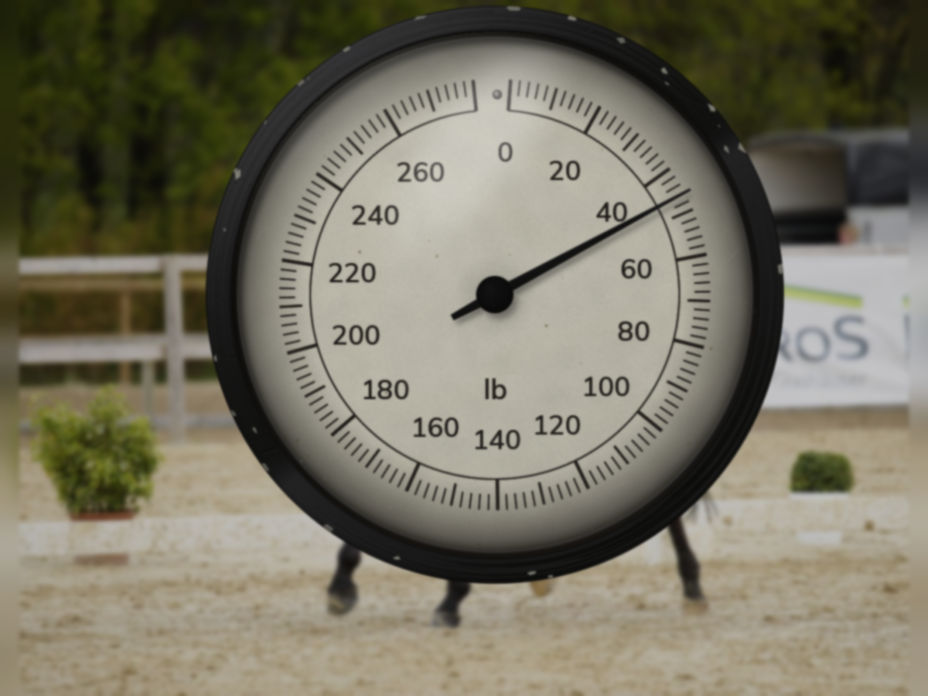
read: value=46 unit=lb
